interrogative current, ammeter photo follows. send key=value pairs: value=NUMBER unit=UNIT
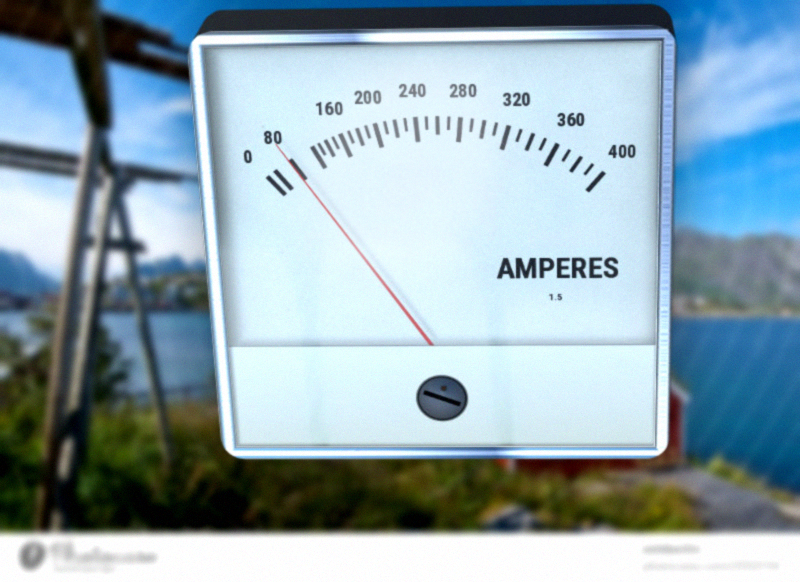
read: value=80 unit=A
